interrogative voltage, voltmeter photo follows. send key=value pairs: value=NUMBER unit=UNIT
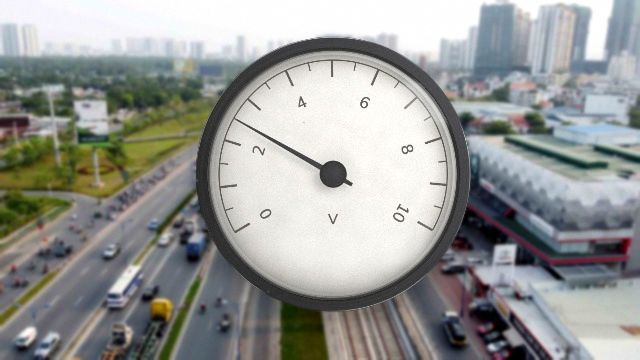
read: value=2.5 unit=V
